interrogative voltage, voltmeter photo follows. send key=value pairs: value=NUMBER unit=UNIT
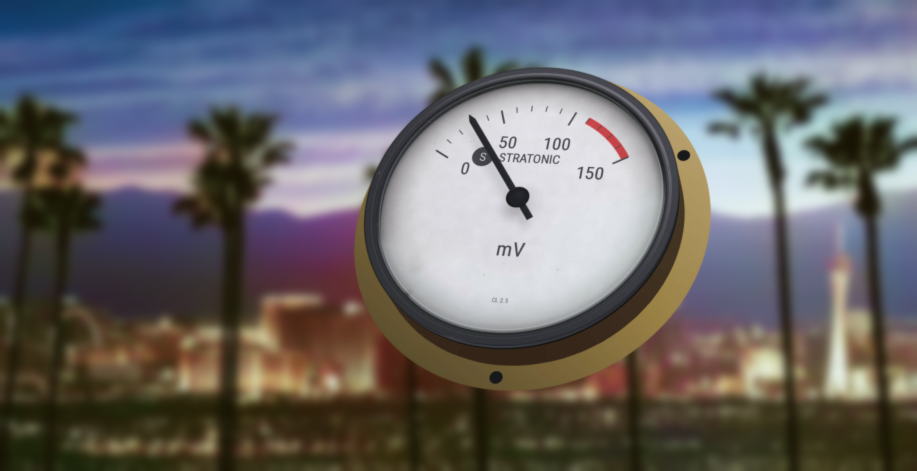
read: value=30 unit=mV
